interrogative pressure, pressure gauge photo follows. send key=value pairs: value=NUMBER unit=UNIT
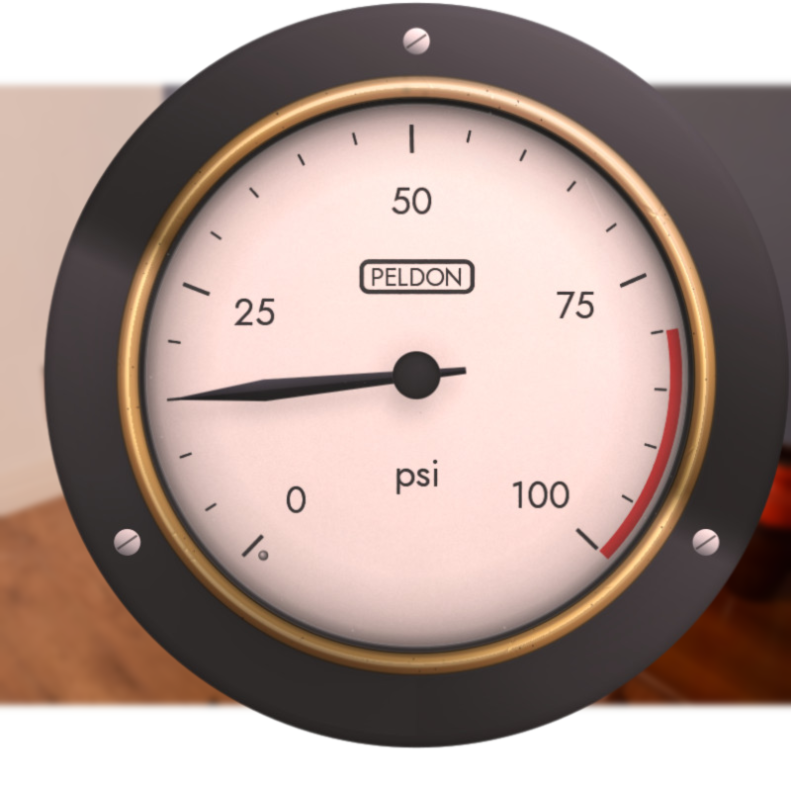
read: value=15 unit=psi
